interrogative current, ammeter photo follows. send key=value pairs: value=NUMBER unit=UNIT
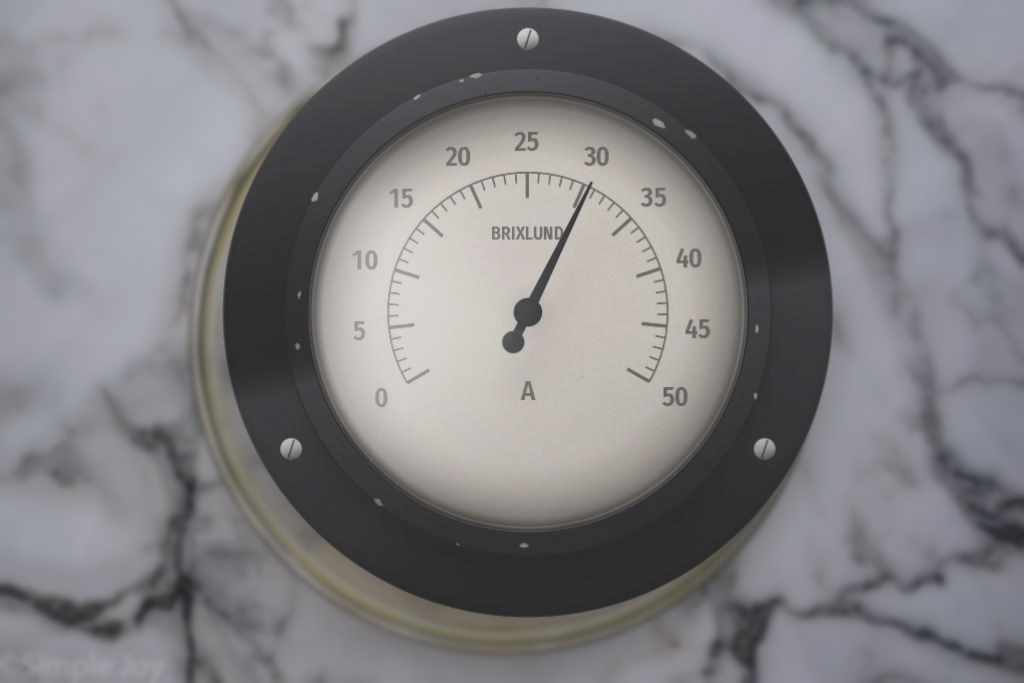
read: value=30.5 unit=A
